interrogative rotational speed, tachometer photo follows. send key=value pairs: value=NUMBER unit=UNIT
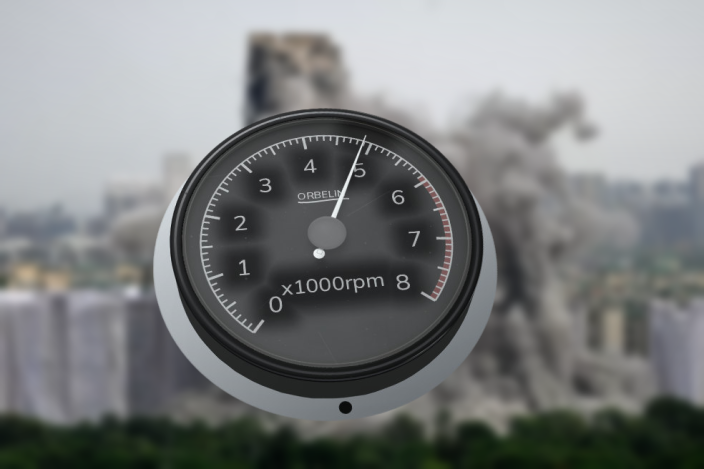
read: value=4900 unit=rpm
